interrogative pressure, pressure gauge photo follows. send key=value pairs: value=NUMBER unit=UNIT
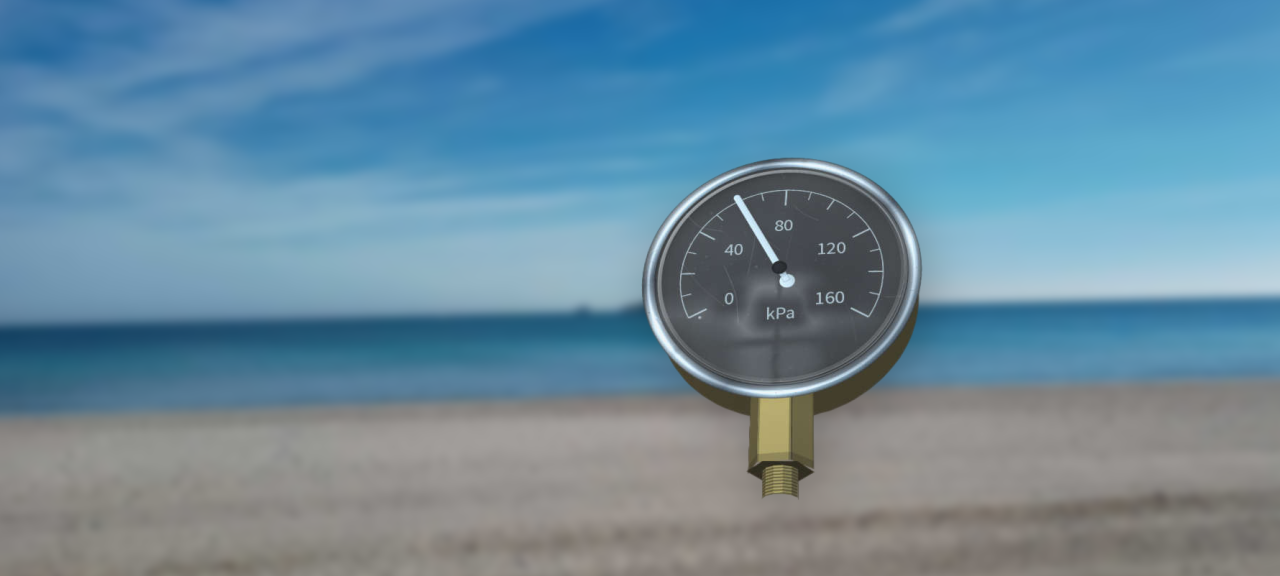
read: value=60 unit=kPa
